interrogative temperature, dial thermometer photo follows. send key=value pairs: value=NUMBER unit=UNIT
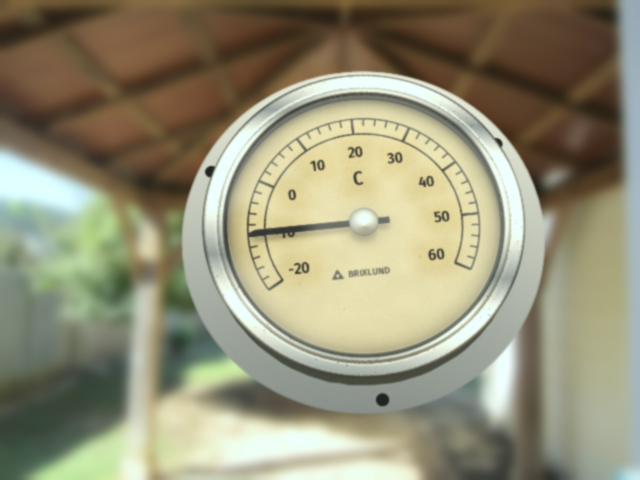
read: value=-10 unit=°C
